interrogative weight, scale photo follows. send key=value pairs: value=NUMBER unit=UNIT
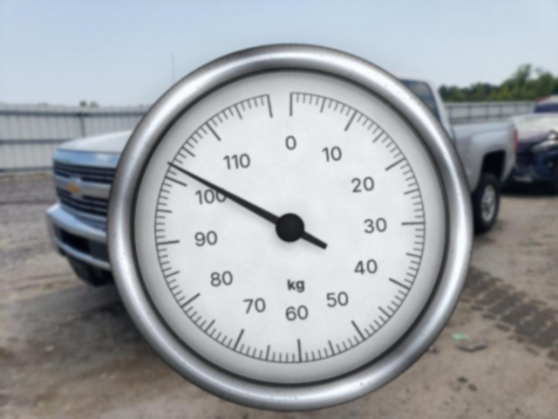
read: value=102 unit=kg
